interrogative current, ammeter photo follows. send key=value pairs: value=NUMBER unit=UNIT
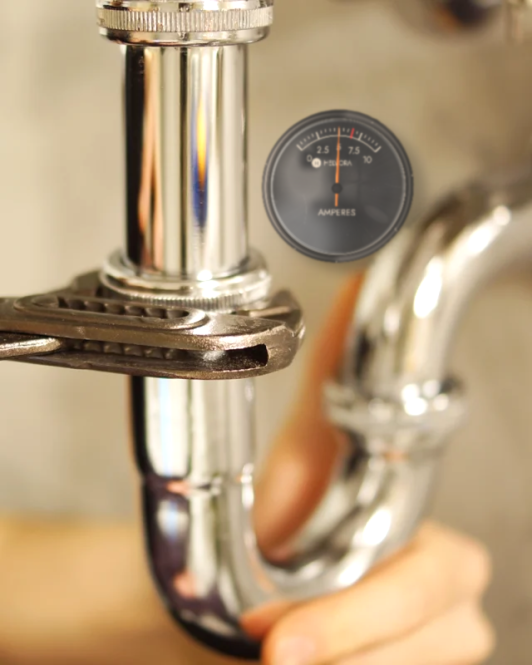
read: value=5 unit=A
